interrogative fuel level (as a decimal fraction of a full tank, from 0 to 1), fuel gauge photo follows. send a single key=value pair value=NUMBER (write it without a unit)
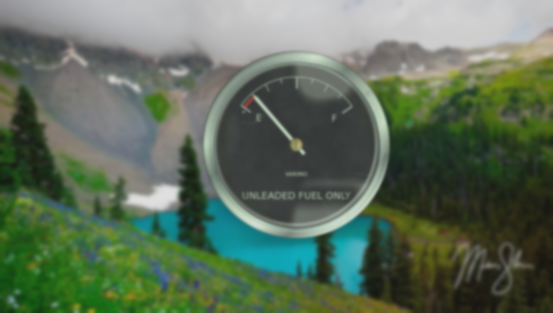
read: value=0.125
